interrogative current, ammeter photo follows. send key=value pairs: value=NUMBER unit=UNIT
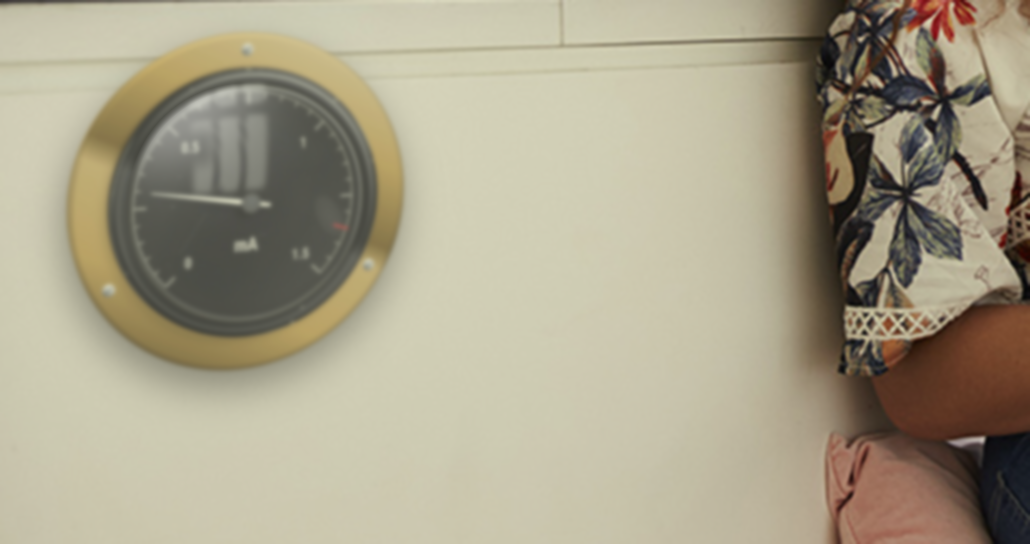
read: value=0.3 unit=mA
